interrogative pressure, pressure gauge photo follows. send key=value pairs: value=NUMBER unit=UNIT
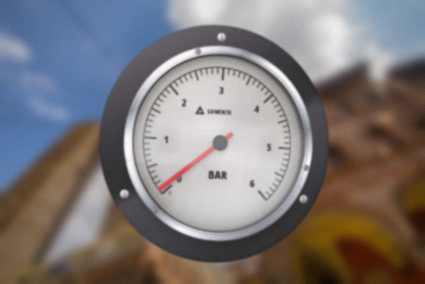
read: value=0.1 unit=bar
